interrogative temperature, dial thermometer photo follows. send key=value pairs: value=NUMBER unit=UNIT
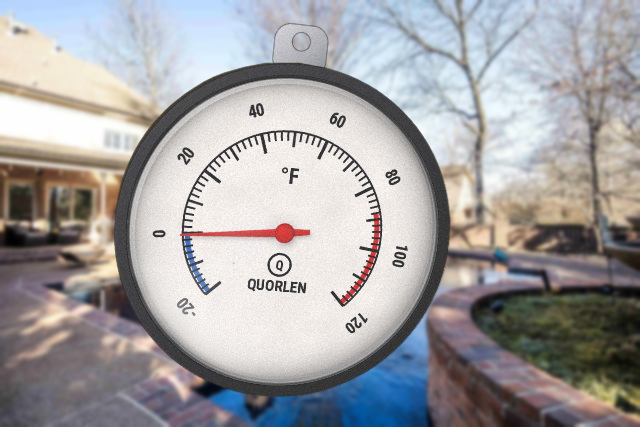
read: value=0 unit=°F
